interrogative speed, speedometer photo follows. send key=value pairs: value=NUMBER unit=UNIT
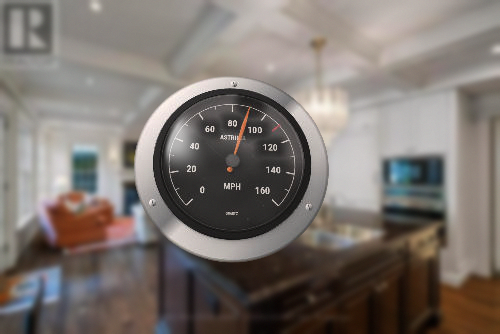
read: value=90 unit=mph
